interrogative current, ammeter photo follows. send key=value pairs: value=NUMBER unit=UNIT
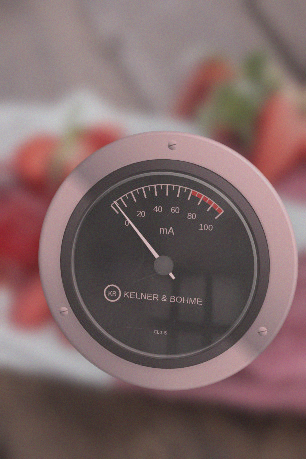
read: value=5 unit=mA
